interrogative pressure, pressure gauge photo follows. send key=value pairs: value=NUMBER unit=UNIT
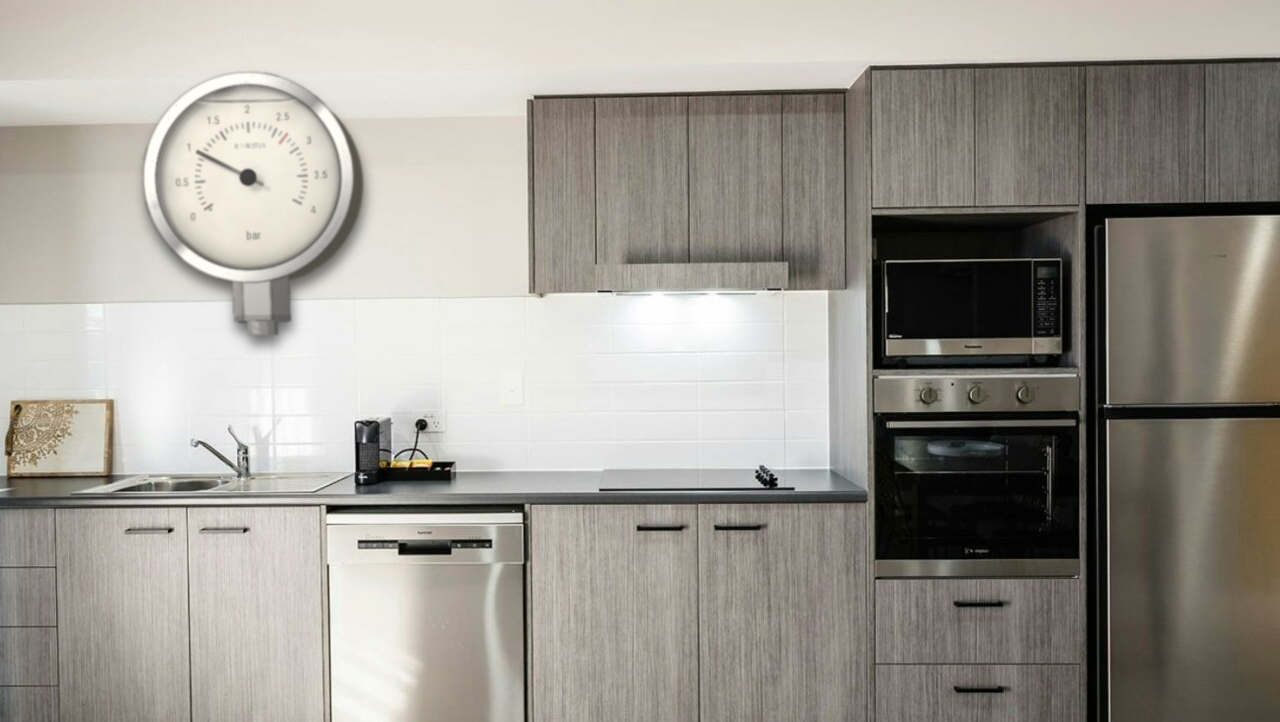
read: value=1 unit=bar
